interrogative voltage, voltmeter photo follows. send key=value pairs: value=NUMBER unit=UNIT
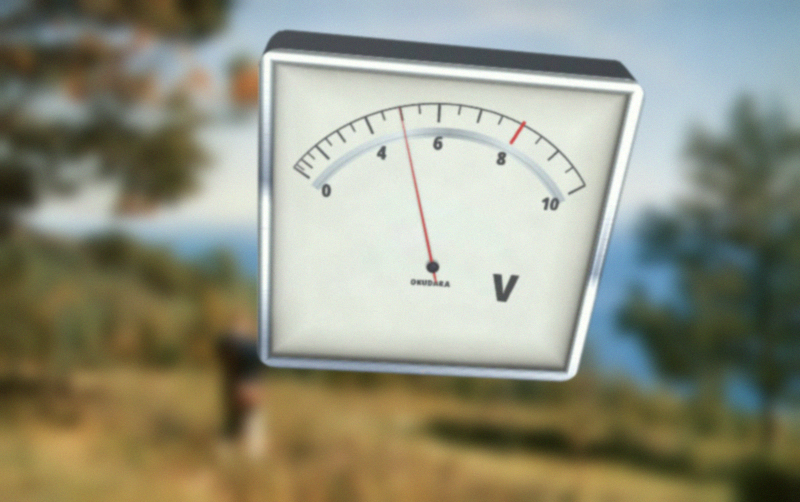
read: value=5 unit=V
